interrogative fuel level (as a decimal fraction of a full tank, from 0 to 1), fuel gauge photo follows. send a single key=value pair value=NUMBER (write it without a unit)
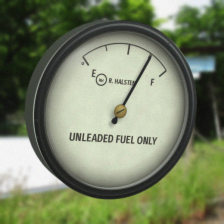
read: value=0.75
